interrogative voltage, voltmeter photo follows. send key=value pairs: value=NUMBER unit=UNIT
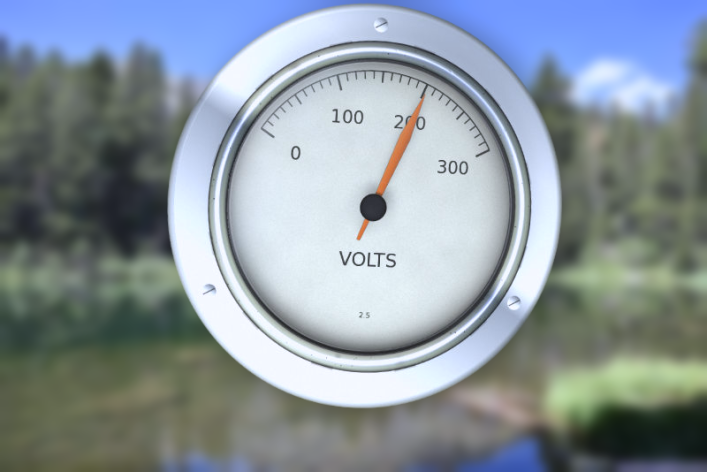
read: value=200 unit=V
